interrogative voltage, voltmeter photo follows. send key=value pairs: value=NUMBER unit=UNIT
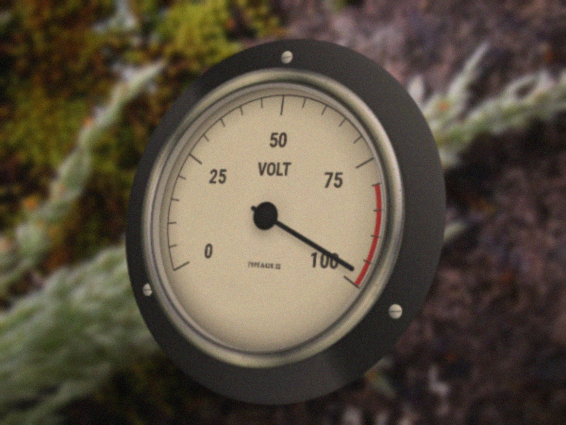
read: value=97.5 unit=V
